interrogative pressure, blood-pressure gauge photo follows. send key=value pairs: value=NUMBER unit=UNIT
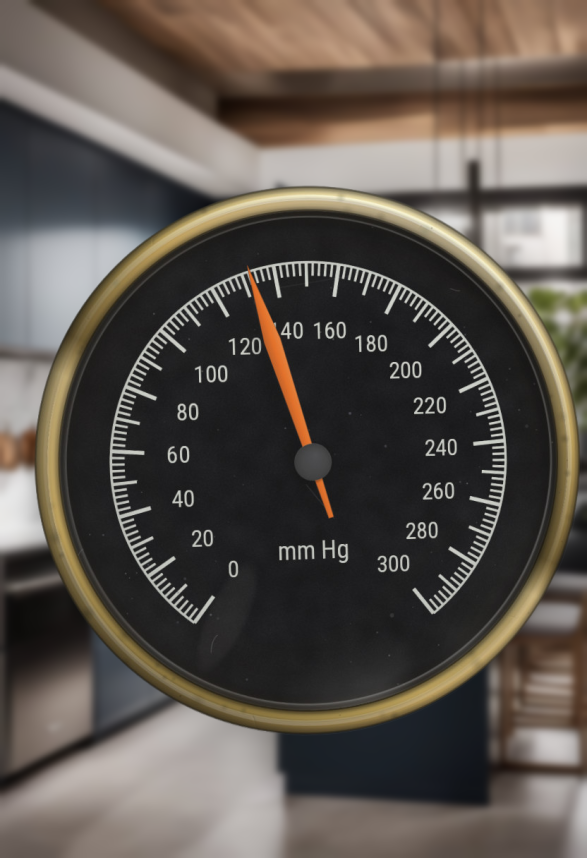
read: value=132 unit=mmHg
